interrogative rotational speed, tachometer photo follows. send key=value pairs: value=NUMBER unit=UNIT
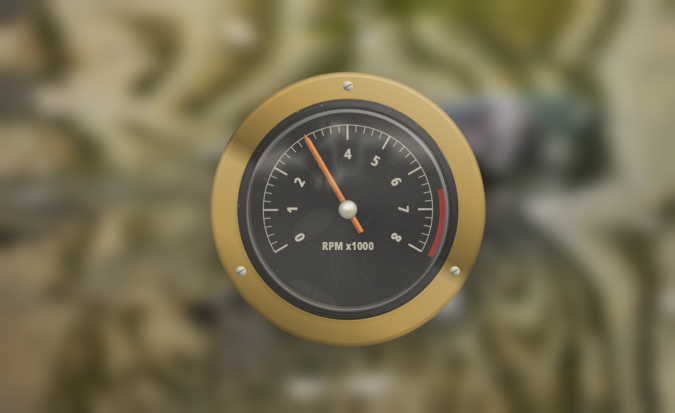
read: value=3000 unit=rpm
